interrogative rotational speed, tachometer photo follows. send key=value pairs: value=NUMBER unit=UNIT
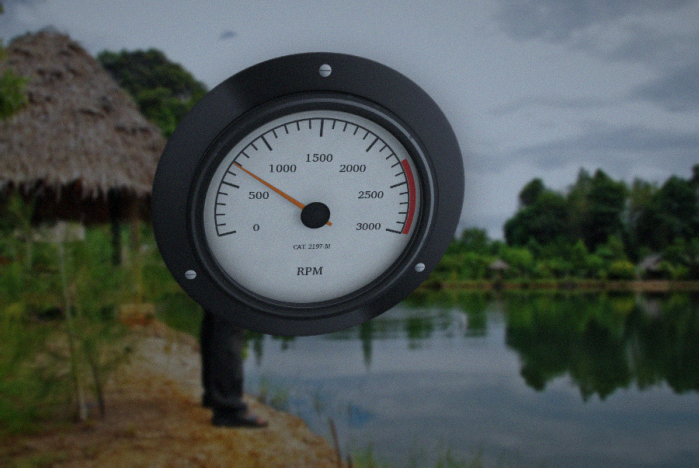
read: value=700 unit=rpm
